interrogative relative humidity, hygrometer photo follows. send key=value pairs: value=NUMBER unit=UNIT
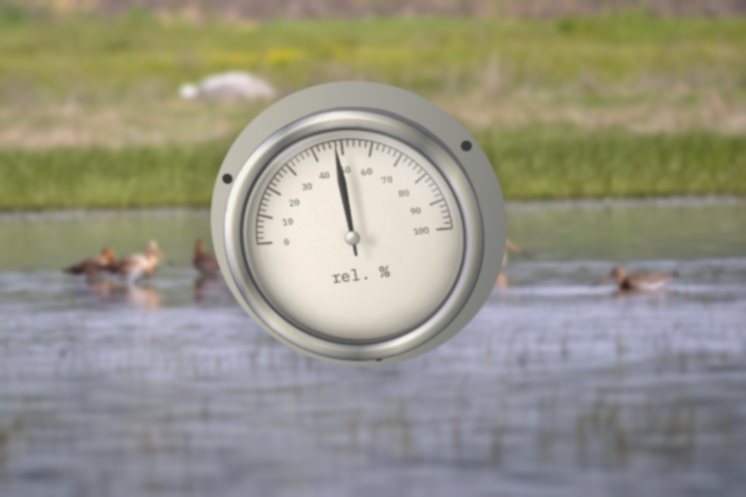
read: value=48 unit=%
